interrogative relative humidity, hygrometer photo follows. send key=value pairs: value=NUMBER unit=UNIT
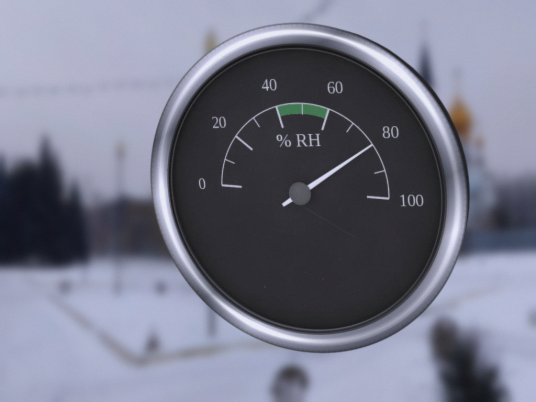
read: value=80 unit=%
